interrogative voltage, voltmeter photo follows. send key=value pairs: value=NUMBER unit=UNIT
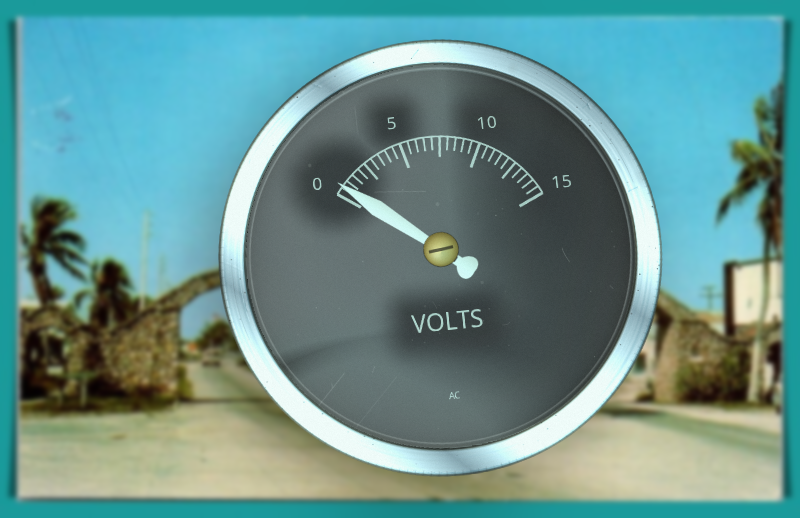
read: value=0.5 unit=V
